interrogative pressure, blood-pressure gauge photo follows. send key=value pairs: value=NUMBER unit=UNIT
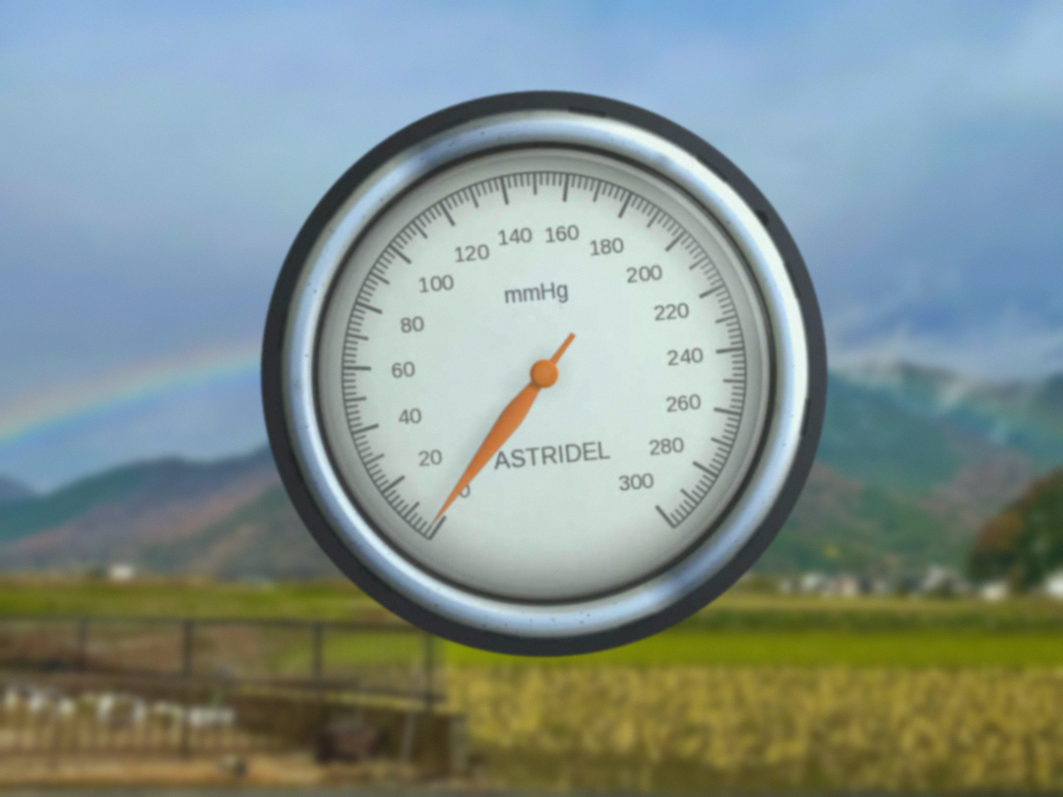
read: value=2 unit=mmHg
